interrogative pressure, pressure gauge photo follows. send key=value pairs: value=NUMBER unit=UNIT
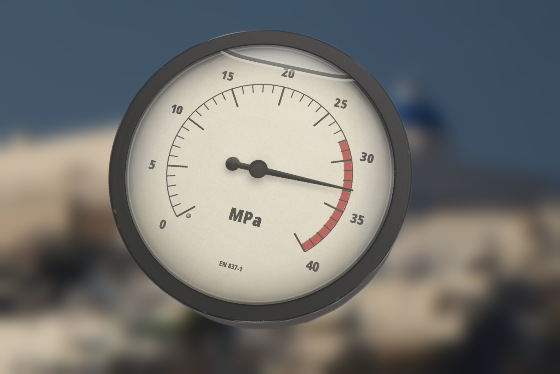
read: value=33 unit=MPa
